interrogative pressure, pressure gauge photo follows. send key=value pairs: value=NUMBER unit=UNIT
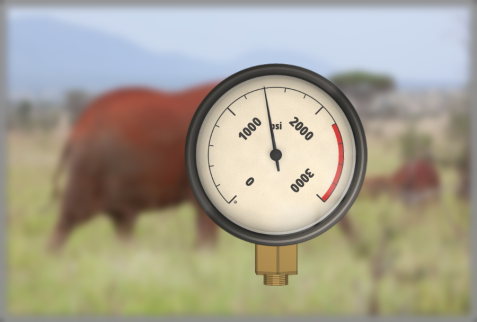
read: value=1400 unit=psi
